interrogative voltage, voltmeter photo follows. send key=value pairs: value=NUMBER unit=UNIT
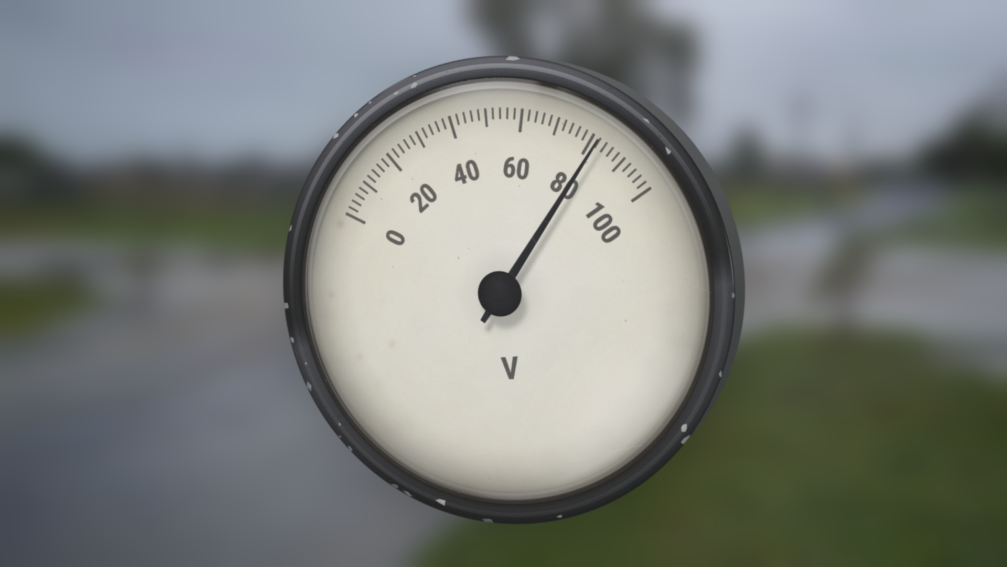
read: value=82 unit=V
